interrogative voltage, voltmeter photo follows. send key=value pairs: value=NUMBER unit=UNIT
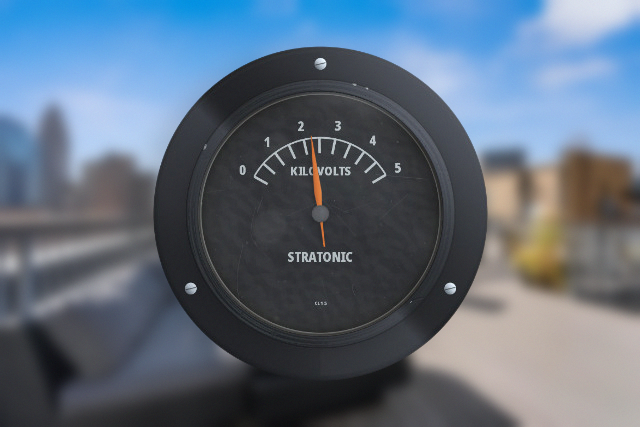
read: value=2.25 unit=kV
